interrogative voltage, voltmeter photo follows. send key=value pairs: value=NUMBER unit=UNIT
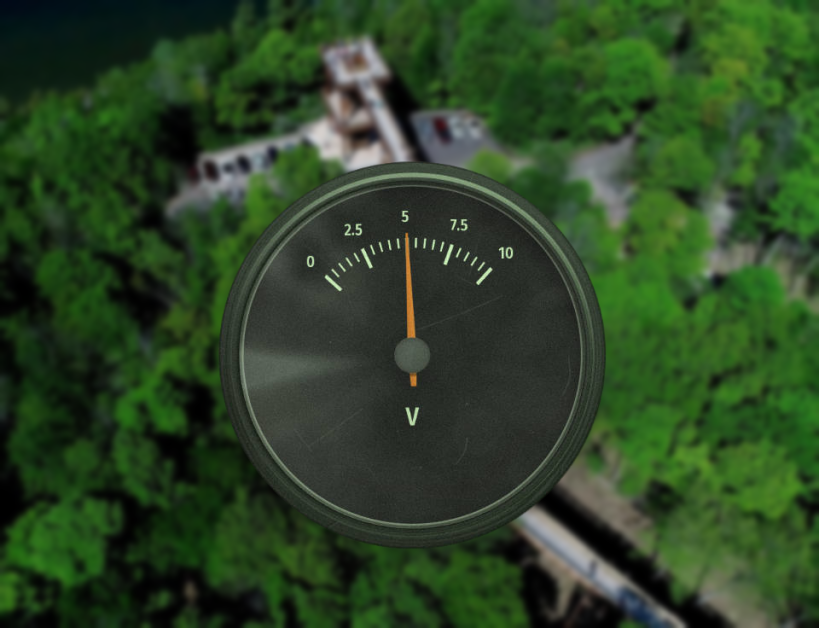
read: value=5 unit=V
